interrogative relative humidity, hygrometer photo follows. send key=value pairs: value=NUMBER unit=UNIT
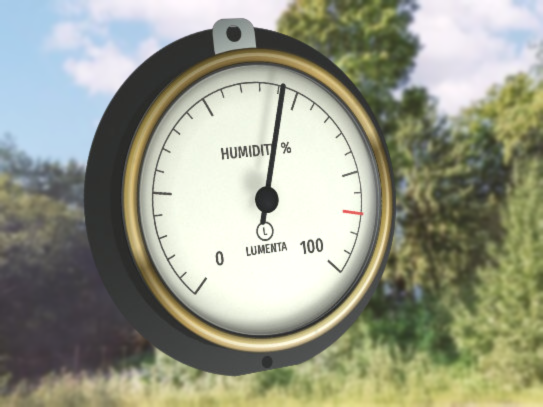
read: value=56 unit=%
